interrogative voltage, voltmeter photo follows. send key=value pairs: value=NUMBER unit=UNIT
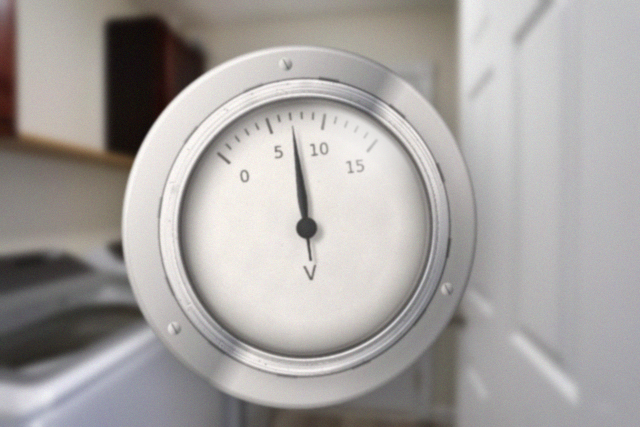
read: value=7 unit=V
